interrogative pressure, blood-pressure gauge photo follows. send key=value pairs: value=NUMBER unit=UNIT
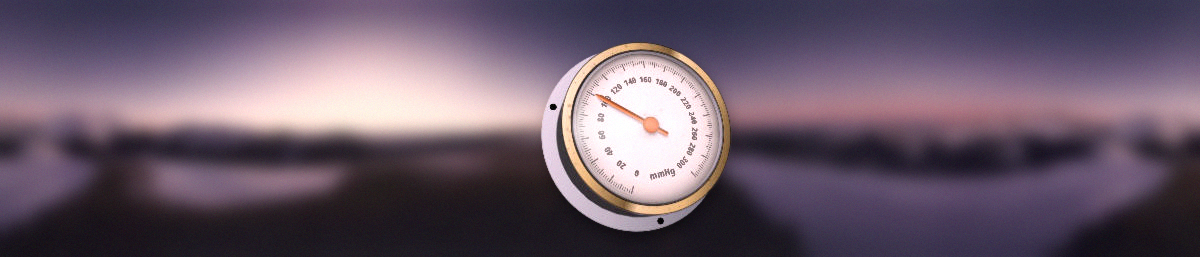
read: value=100 unit=mmHg
